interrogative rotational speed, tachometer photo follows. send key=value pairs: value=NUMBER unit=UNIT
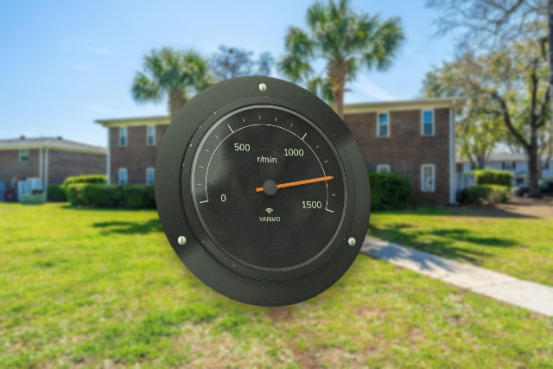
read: value=1300 unit=rpm
